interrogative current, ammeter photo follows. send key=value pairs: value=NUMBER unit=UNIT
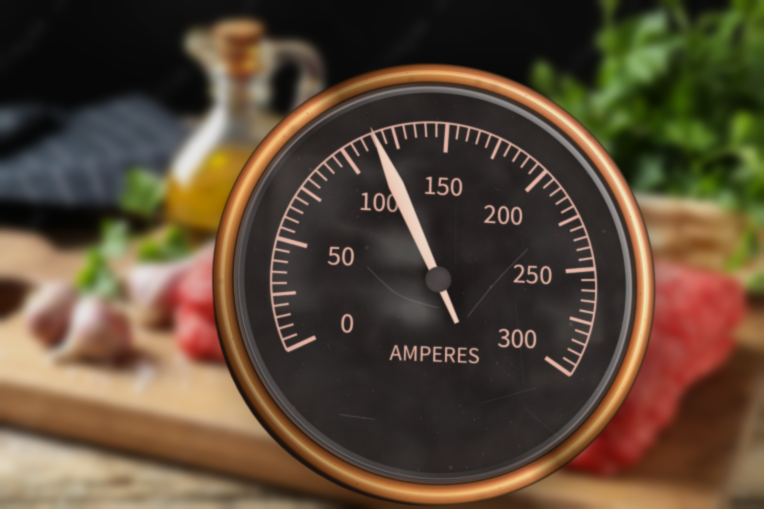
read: value=115 unit=A
